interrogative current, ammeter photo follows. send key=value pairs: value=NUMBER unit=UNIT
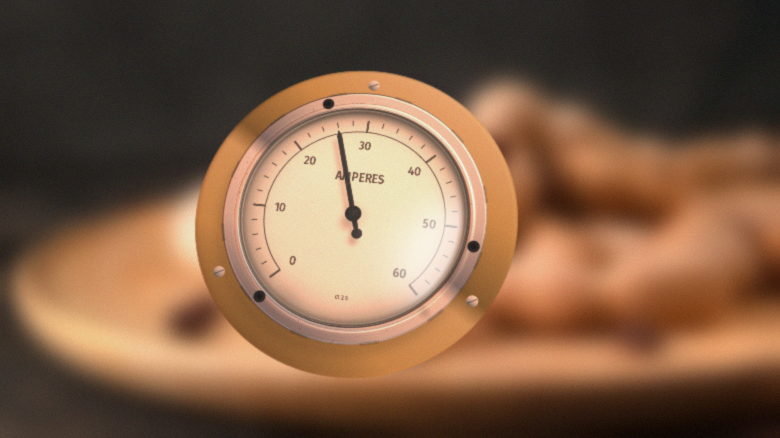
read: value=26 unit=A
